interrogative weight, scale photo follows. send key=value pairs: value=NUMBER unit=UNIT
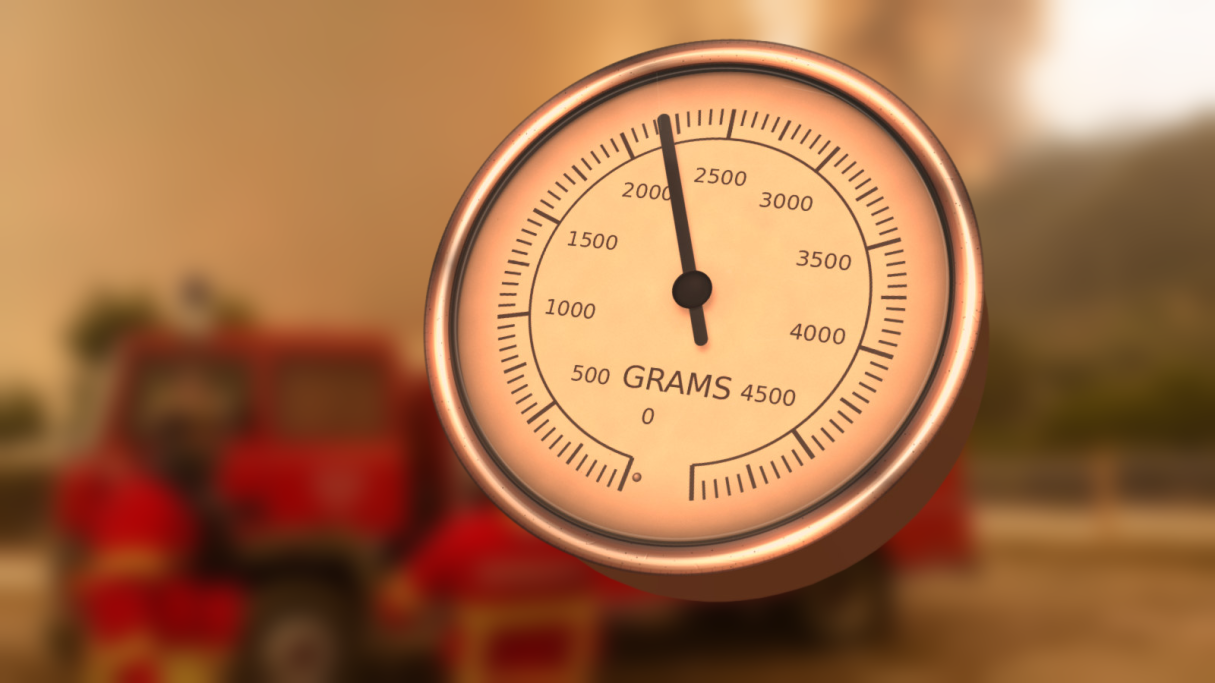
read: value=2200 unit=g
